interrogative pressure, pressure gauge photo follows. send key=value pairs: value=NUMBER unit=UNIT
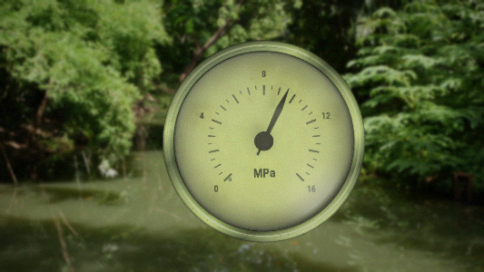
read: value=9.5 unit=MPa
